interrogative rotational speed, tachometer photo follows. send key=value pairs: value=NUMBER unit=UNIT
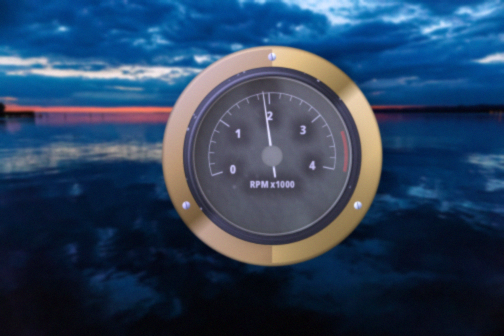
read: value=1900 unit=rpm
